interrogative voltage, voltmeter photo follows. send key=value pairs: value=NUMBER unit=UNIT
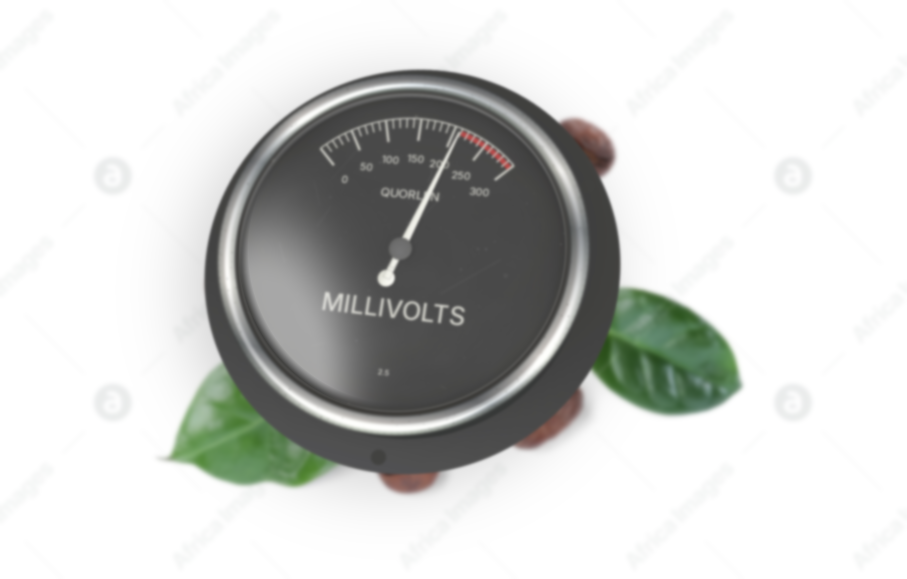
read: value=210 unit=mV
